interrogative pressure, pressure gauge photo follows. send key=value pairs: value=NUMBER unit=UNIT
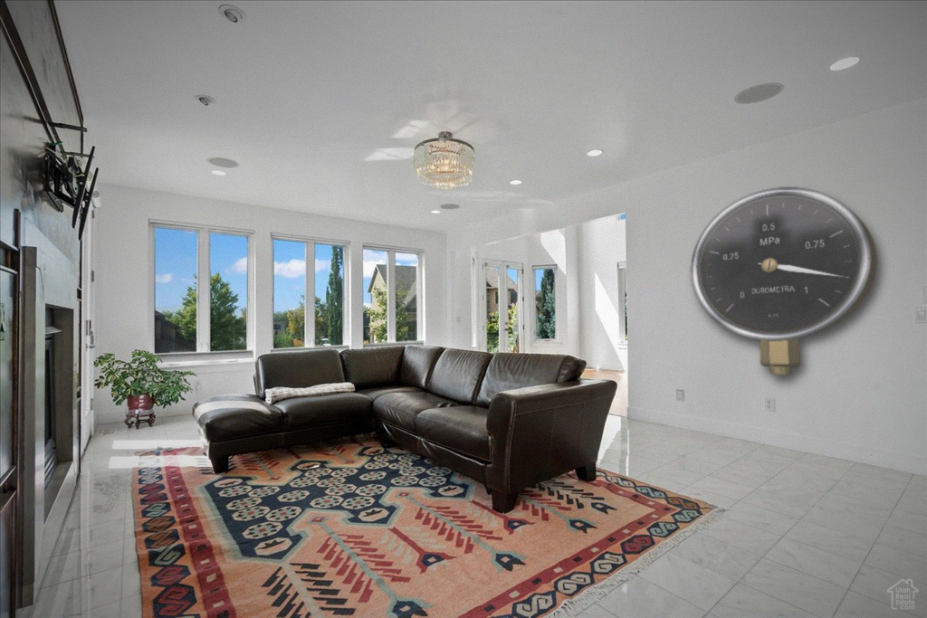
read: value=0.9 unit=MPa
